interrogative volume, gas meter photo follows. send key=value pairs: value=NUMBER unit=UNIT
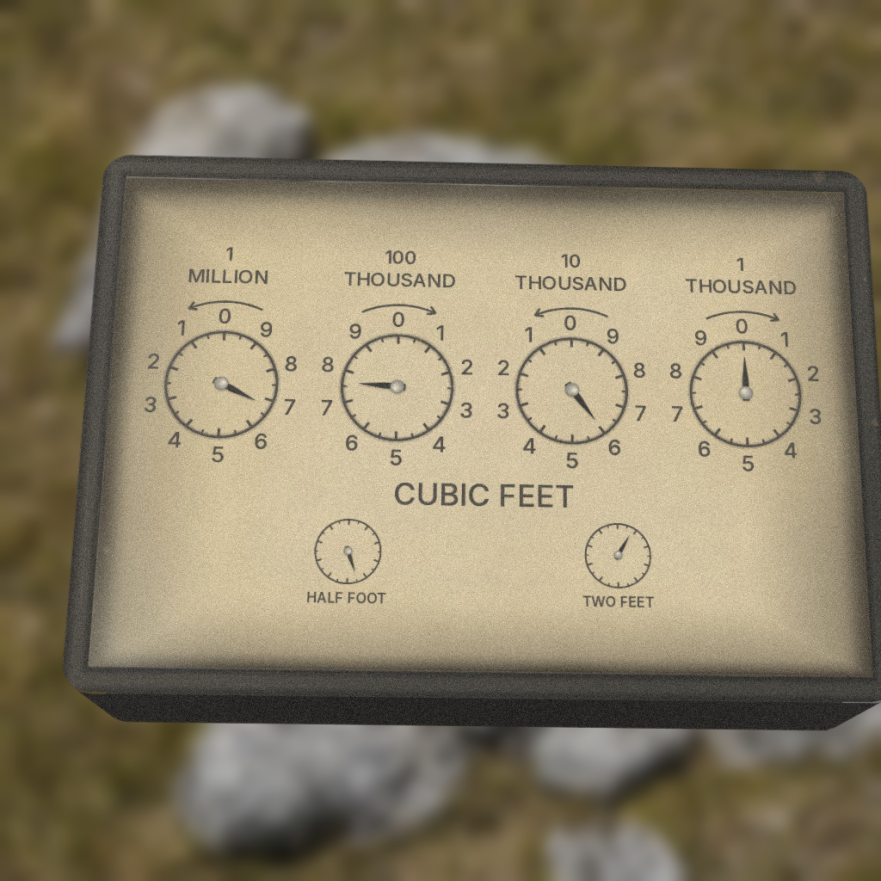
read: value=676000 unit=ft³
